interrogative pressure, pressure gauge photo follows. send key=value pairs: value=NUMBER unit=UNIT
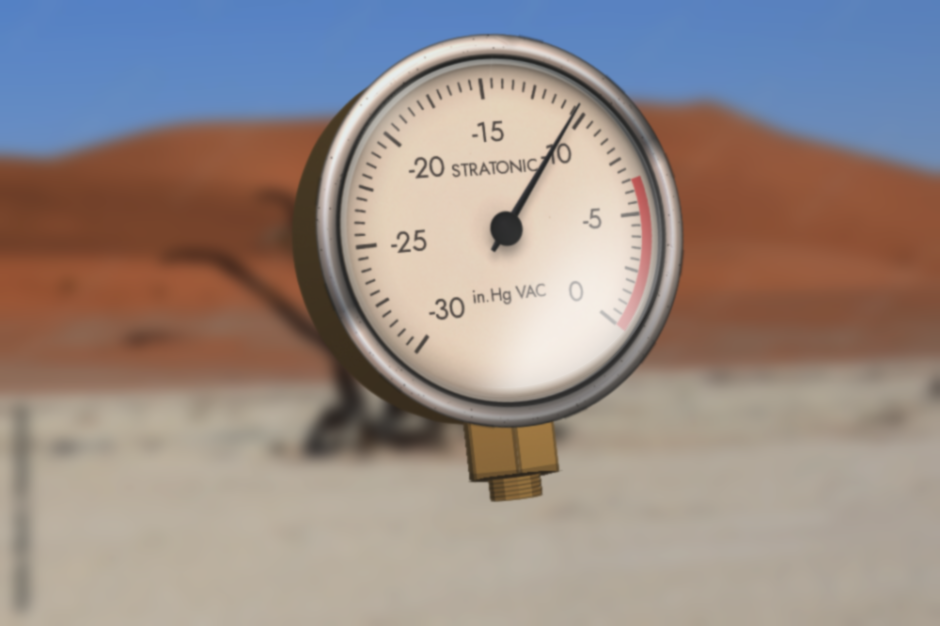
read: value=-10.5 unit=inHg
